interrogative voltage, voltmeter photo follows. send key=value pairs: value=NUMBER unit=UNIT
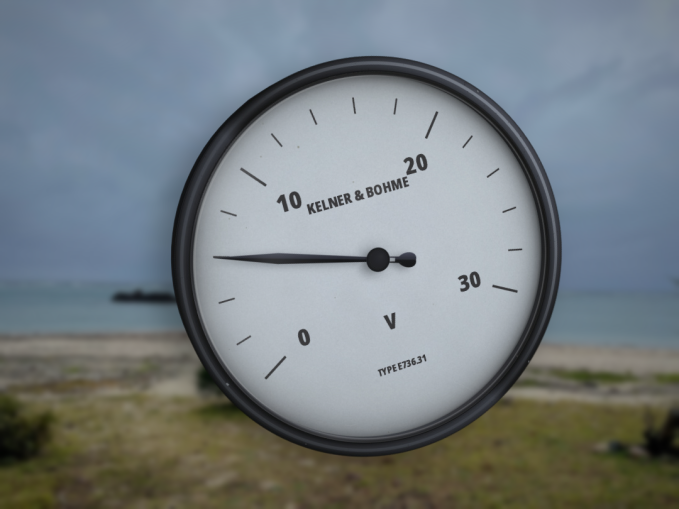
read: value=6 unit=V
